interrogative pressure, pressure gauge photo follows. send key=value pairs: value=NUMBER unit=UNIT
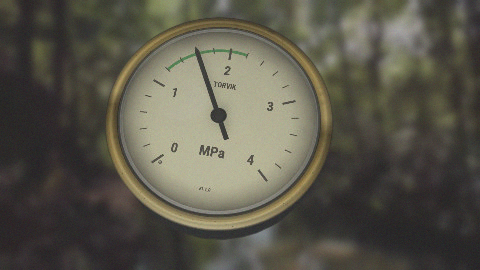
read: value=1.6 unit=MPa
